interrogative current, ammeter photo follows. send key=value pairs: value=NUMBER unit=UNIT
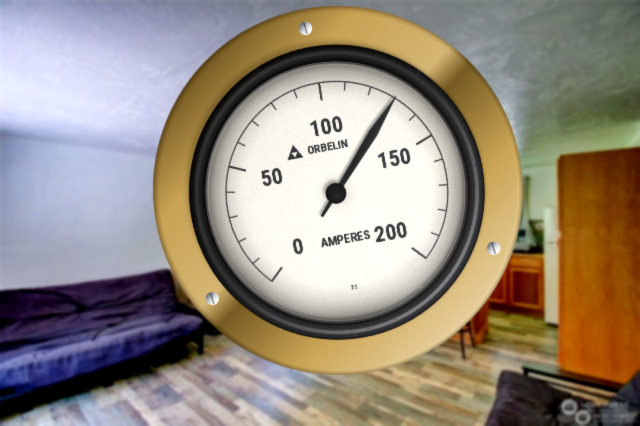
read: value=130 unit=A
